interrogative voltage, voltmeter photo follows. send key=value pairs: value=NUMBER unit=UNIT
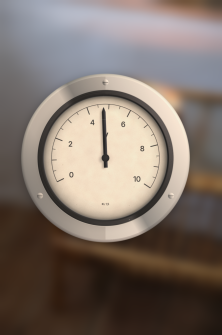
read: value=4.75 unit=V
